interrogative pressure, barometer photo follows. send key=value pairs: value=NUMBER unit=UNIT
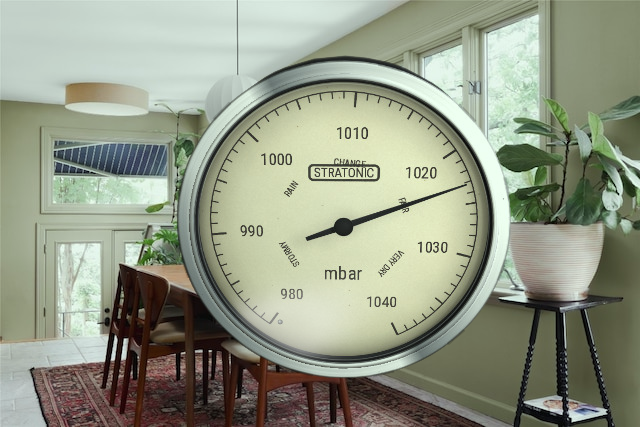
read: value=1023 unit=mbar
